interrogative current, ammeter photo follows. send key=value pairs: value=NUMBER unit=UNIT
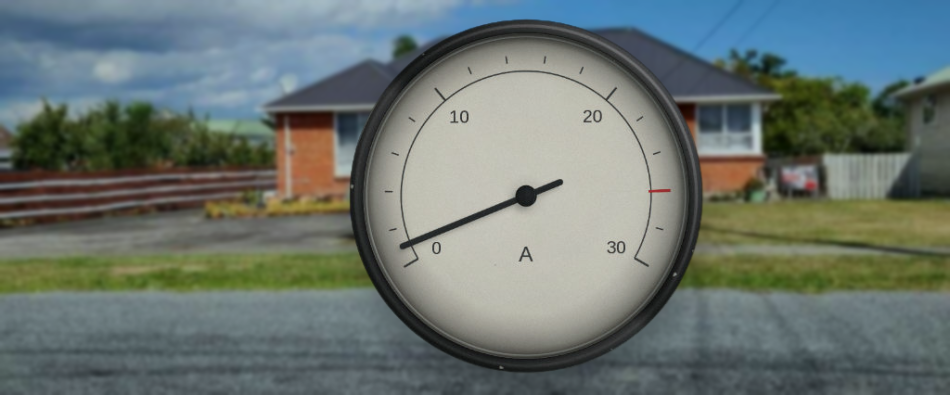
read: value=1 unit=A
